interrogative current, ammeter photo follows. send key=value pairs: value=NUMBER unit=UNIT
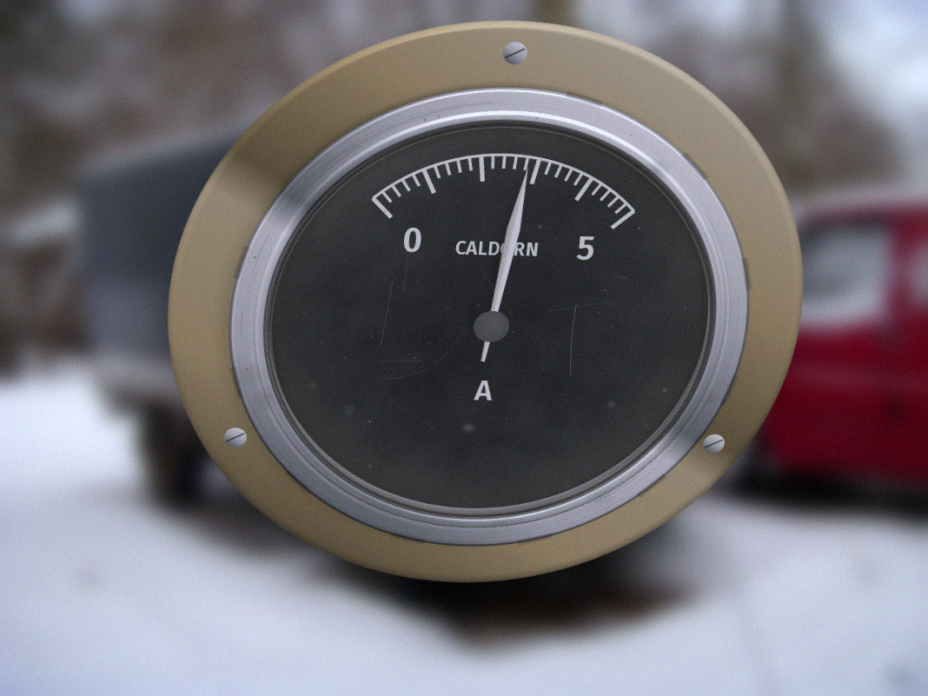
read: value=2.8 unit=A
